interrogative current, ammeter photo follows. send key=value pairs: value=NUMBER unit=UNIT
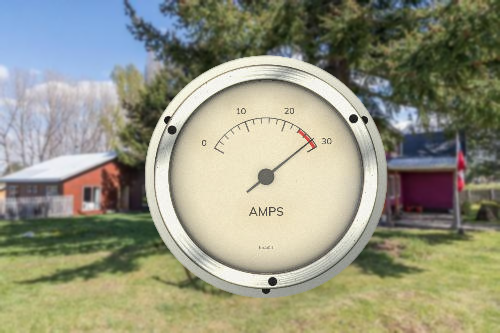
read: value=28 unit=A
